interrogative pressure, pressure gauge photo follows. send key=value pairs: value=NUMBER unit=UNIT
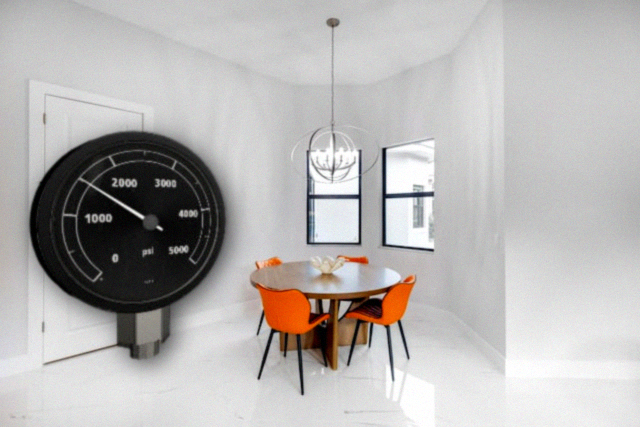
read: value=1500 unit=psi
